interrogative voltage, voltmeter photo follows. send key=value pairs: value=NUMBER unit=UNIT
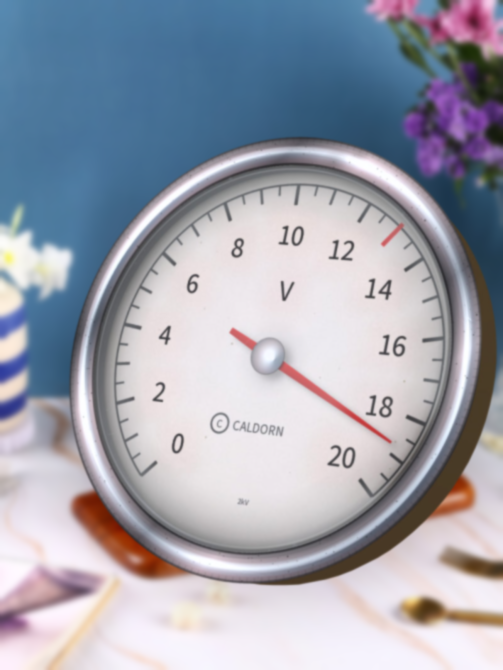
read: value=18.75 unit=V
